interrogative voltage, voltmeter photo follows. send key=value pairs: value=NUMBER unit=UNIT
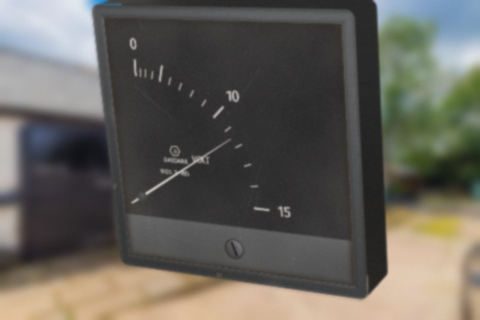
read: value=11.5 unit=V
